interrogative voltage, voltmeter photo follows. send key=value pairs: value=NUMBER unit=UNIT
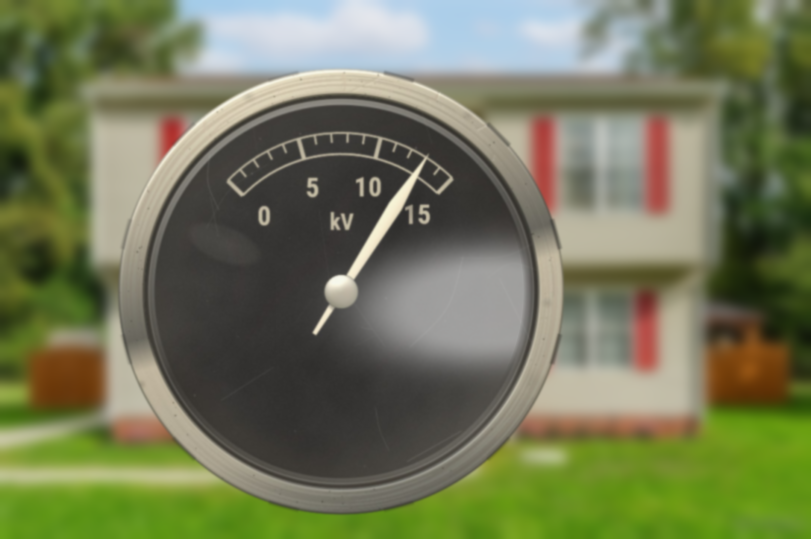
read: value=13 unit=kV
